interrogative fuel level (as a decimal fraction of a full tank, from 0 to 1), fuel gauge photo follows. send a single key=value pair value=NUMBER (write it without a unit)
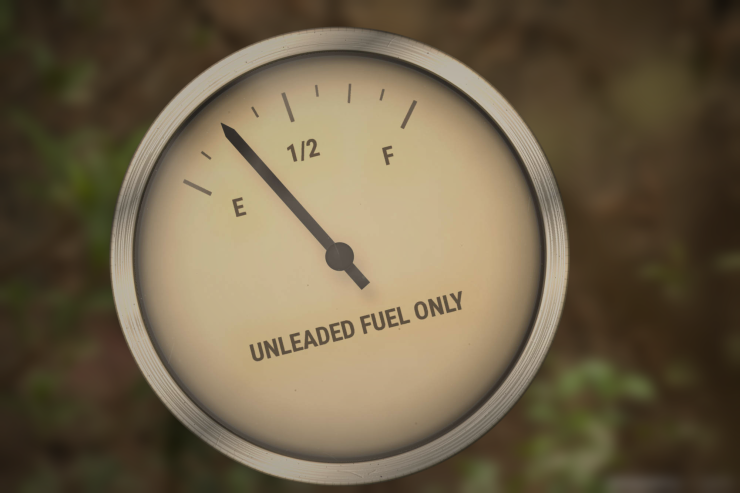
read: value=0.25
